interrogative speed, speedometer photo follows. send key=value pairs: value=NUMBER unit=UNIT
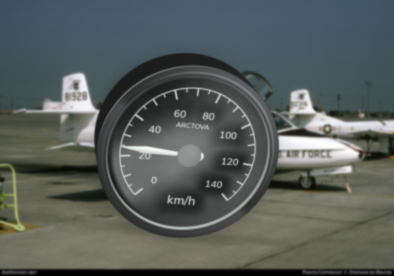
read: value=25 unit=km/h
